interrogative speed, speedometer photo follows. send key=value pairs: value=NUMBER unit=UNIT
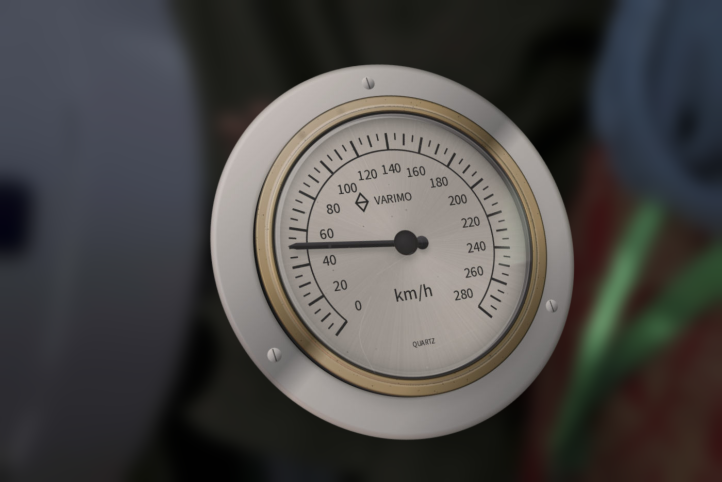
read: value=50 unit=km/h
